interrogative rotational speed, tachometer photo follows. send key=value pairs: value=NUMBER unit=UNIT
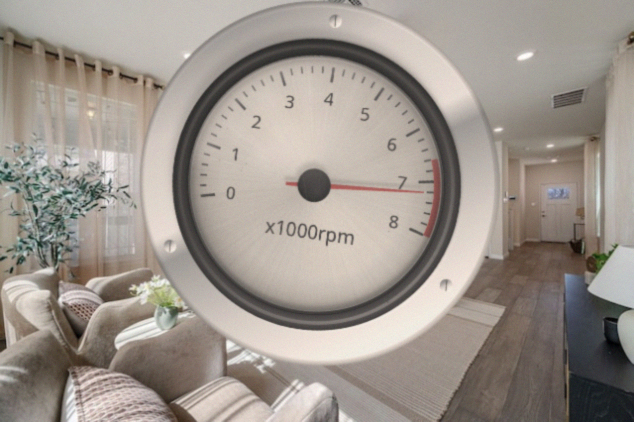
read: value=7200 unit=rpm
